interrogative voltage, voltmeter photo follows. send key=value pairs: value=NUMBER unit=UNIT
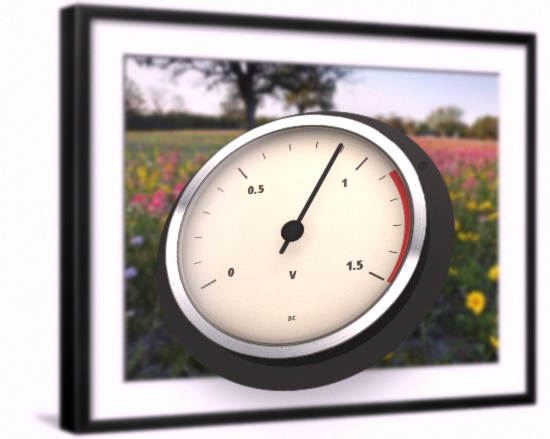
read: value=0.9 unit=V
